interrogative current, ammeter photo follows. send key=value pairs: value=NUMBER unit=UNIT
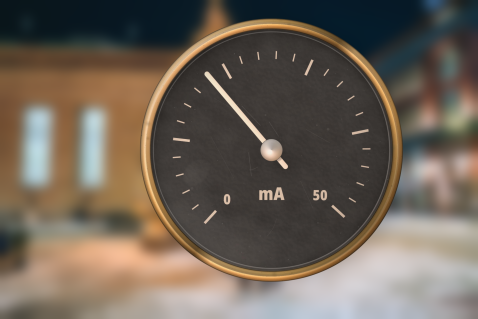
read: value=18 unit=mA
